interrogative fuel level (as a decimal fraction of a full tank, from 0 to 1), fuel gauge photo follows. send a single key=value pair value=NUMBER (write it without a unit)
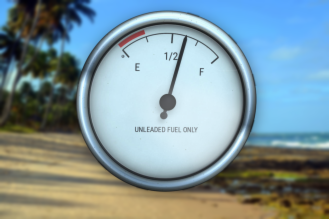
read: value=0.625
